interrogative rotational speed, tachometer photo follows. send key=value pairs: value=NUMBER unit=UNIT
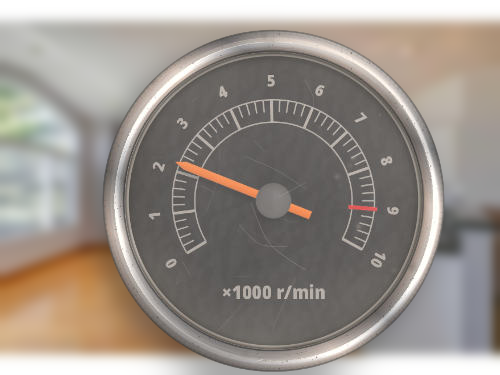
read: value=2200 unit=rpm
